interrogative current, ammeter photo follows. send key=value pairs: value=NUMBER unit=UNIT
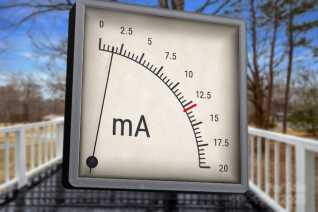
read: value=1.5 unit=mA
